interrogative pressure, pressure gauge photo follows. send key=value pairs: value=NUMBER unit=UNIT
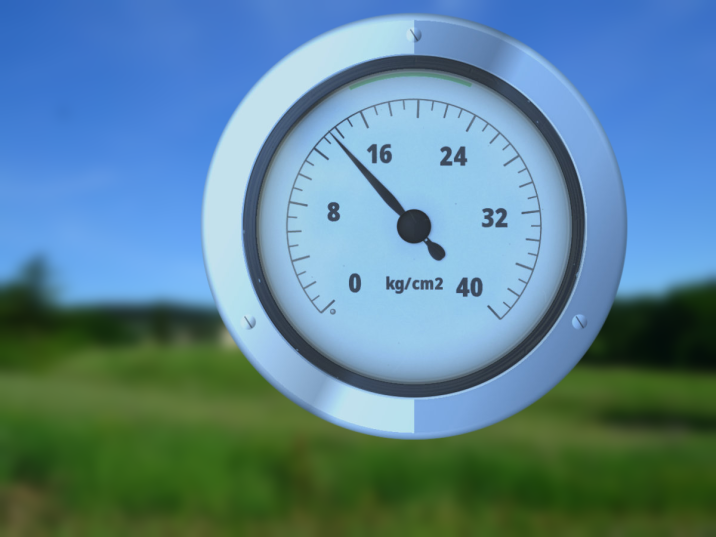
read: value=13.5 unit=kg/cm²
